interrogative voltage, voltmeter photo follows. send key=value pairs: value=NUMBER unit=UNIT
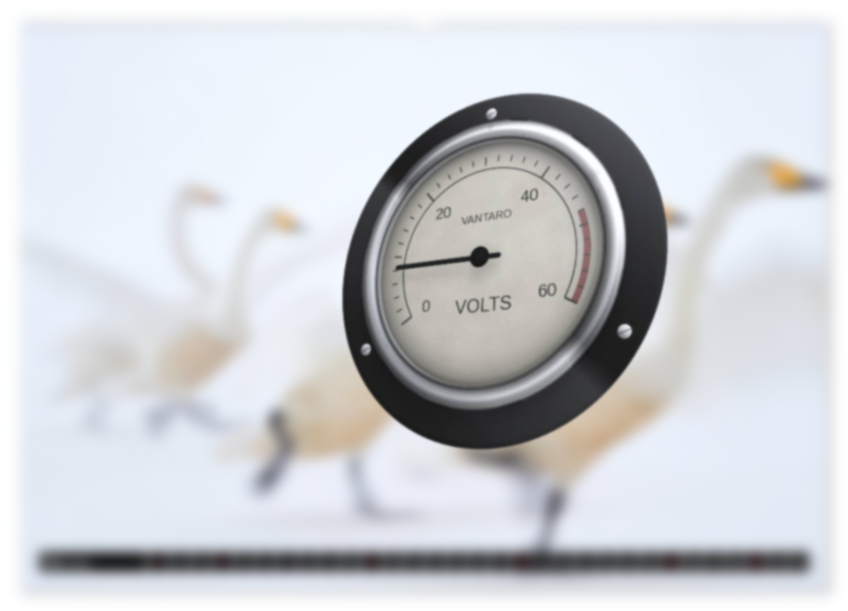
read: value=8 unit=V
